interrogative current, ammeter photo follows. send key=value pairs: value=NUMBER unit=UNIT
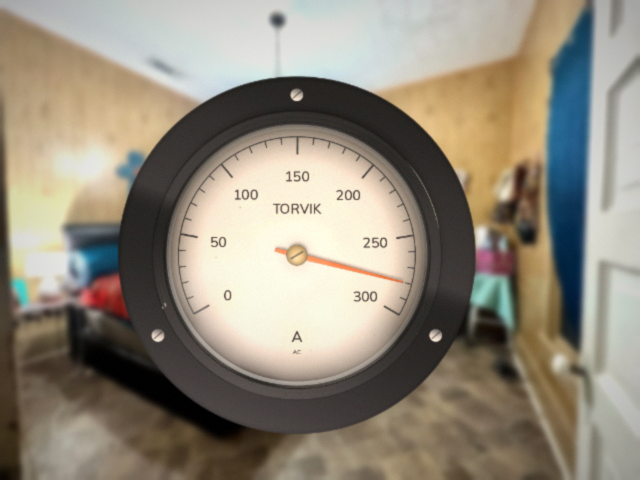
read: value=280 unit=A
